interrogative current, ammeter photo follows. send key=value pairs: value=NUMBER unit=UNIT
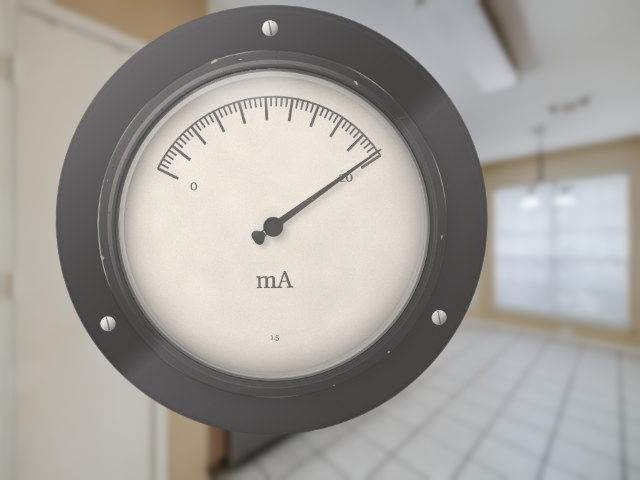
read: value=19.6 unit=mA
